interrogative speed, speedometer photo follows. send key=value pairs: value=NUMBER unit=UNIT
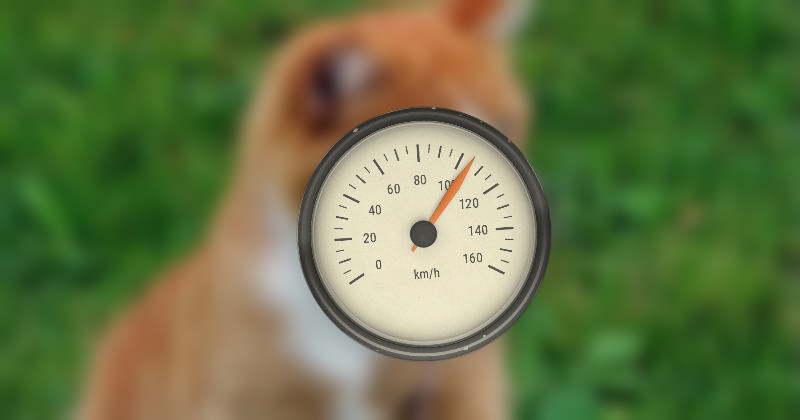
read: value=105 unit=km/h
